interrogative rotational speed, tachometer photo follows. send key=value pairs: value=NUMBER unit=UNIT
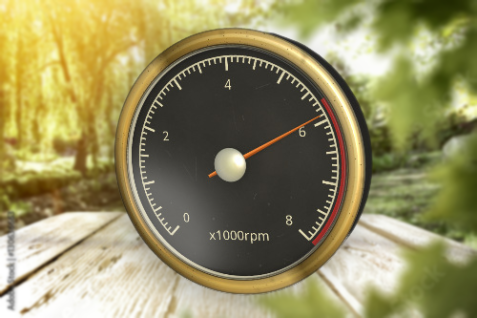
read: value=5900 unit=rpm
